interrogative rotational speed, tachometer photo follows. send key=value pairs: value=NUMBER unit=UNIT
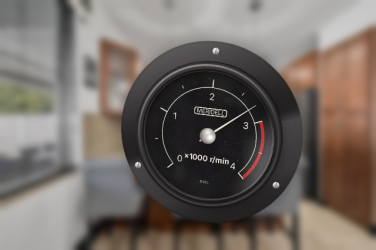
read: value=2750 unit=rpm
